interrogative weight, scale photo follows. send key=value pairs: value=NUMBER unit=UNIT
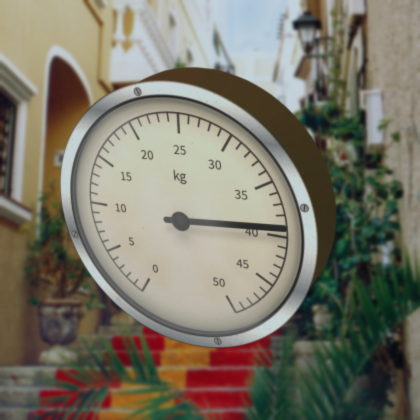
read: value=39 unit=kg
